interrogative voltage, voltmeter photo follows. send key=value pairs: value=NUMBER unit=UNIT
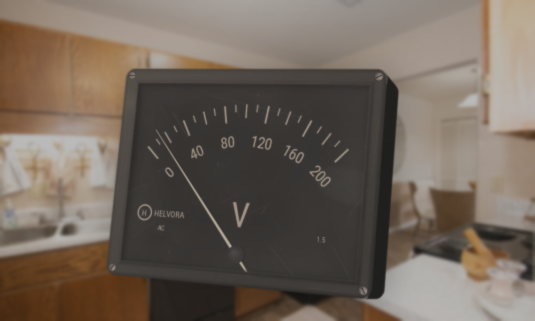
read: value=15 unit=V
